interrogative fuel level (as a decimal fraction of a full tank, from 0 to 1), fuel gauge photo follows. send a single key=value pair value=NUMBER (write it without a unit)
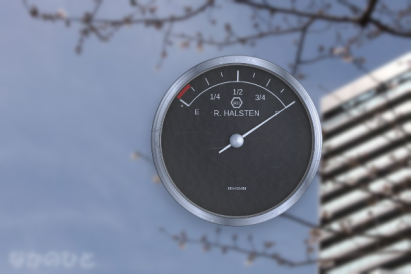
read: value=1
